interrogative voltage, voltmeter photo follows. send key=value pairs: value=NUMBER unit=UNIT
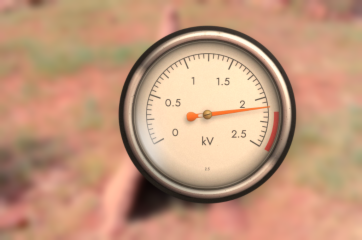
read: value=2.1 unit=kV
